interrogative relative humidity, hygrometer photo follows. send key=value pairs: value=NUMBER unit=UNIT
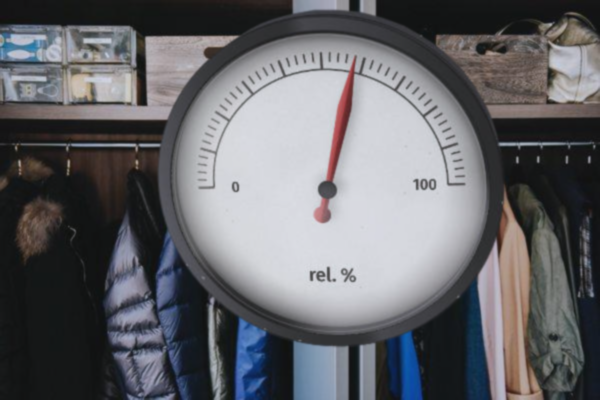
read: value=58 unit=%
